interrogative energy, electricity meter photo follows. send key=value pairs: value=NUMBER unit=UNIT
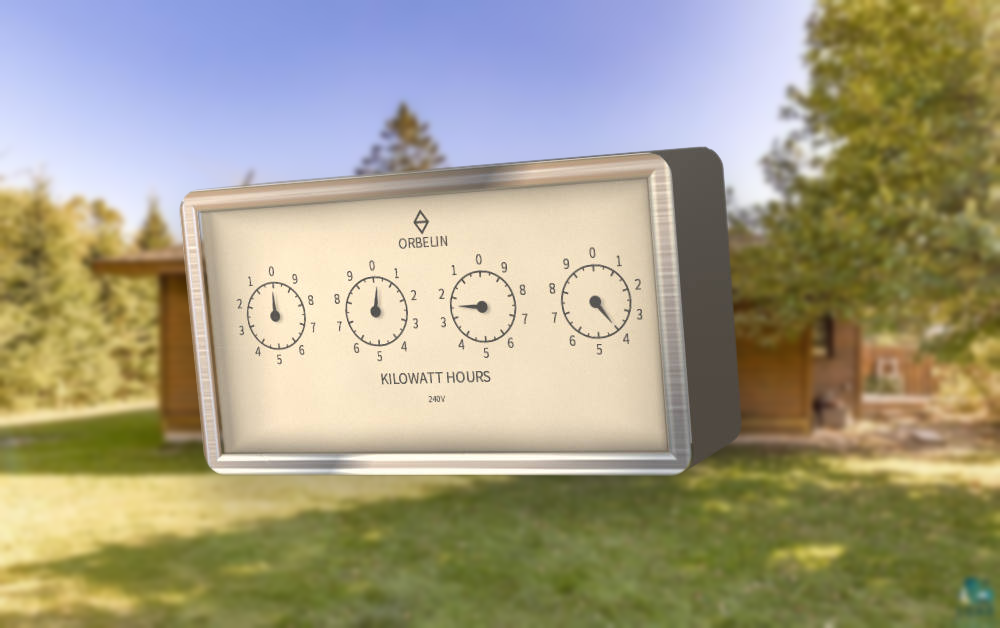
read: value=24 unit=kWh
